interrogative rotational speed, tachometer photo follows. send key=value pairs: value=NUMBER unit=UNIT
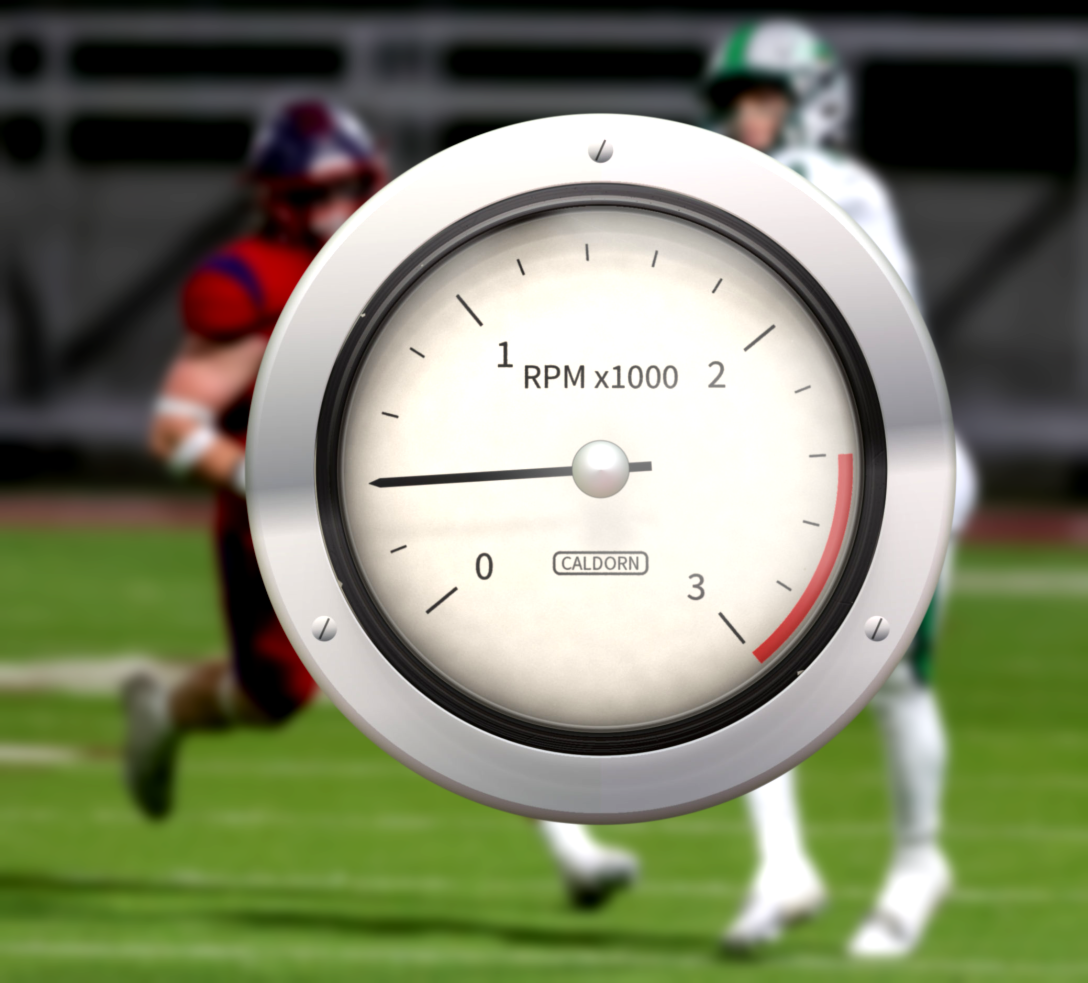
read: value=400 unit=rpm
